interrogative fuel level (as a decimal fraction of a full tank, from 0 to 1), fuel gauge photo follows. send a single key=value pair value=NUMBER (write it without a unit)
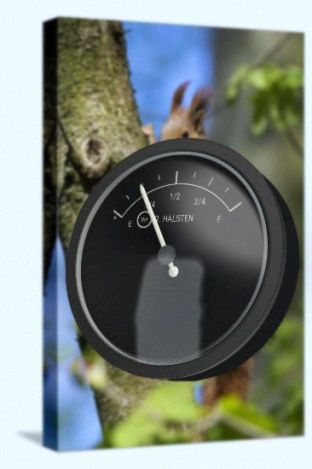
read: value=0.25
